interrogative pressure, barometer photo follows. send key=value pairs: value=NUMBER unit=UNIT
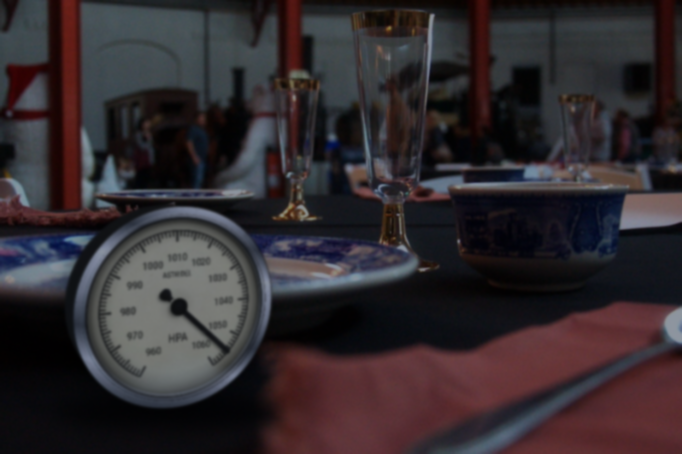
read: value=1055 unit=hPa
